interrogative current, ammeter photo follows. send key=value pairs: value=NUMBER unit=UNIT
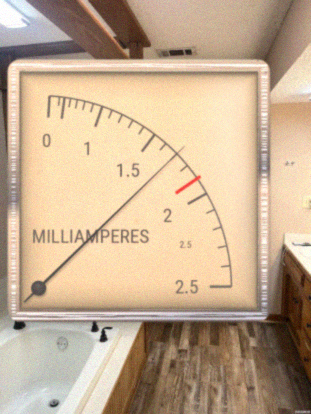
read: value=1.7 unit=mA
